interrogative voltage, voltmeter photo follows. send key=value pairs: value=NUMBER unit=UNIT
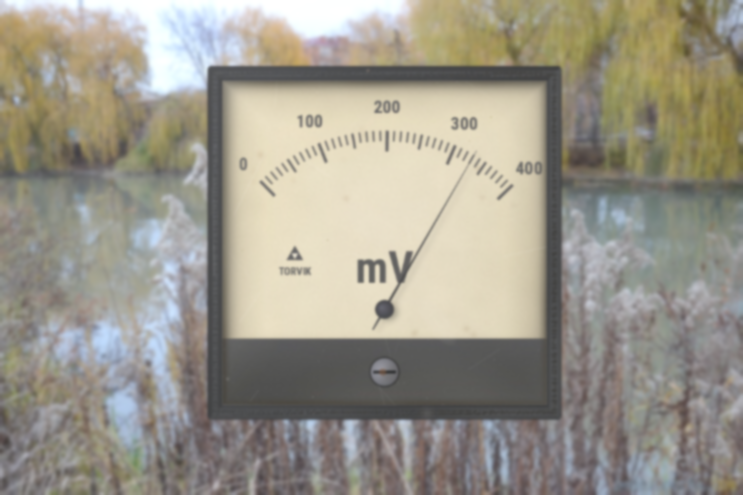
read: value=330 unit=mV
